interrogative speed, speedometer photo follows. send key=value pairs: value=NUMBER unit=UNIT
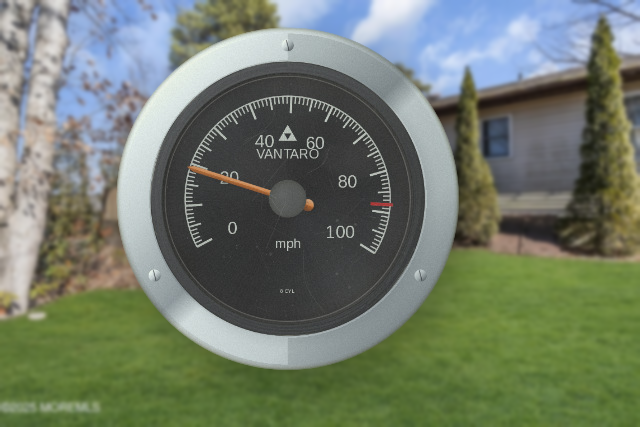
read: value=19 unit=mph
